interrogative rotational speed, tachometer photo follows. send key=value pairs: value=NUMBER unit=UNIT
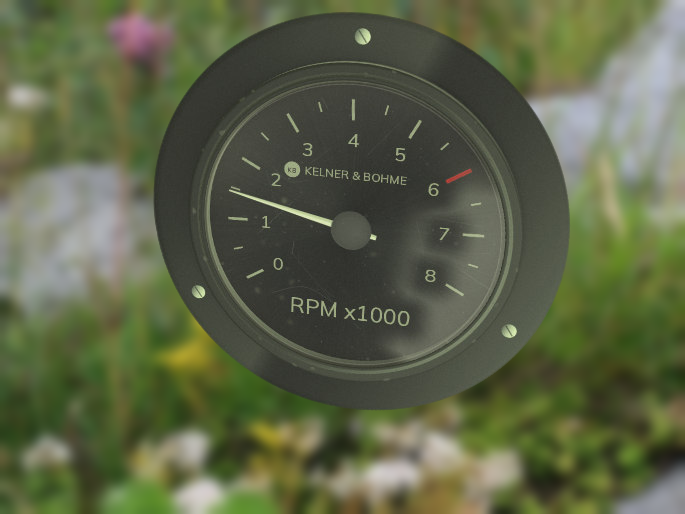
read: value=1500 unit=rpm
